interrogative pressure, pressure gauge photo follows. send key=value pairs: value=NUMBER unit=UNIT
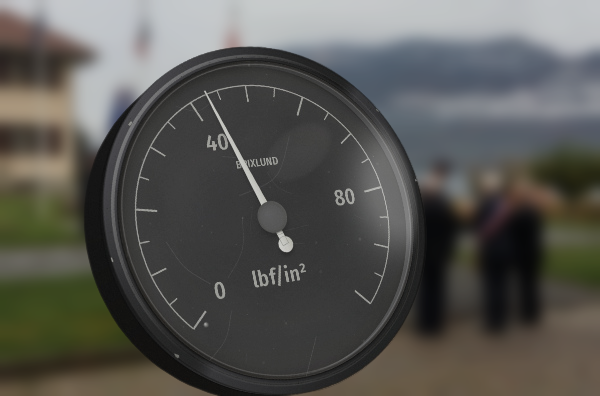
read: value=42.5 unit=psi
